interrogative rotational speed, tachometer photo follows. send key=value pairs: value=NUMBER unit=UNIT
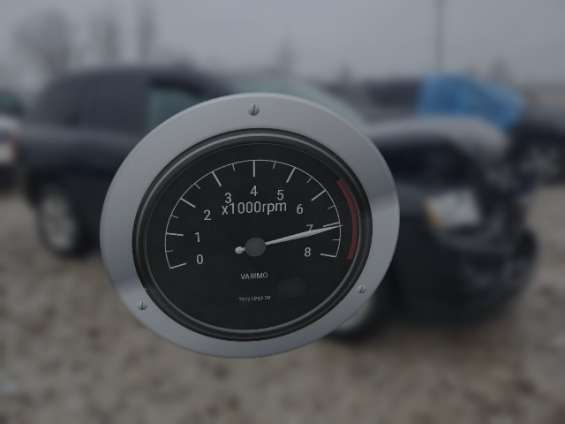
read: value=7000 unit=rpm
